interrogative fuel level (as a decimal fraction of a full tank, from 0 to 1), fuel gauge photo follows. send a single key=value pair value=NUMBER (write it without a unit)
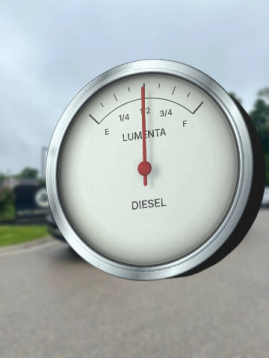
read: value=0.5
